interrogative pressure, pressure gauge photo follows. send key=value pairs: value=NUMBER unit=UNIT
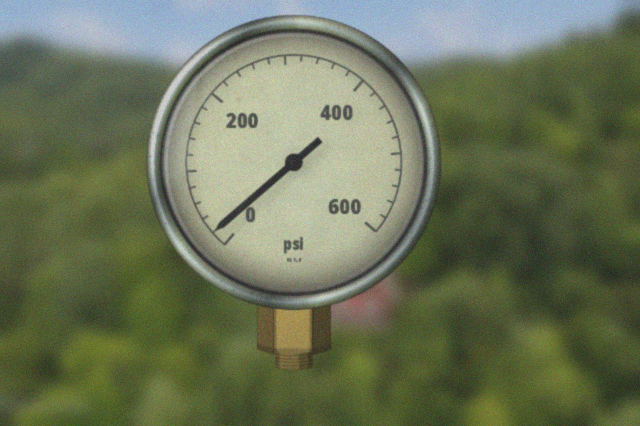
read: value=20 unit=psi
